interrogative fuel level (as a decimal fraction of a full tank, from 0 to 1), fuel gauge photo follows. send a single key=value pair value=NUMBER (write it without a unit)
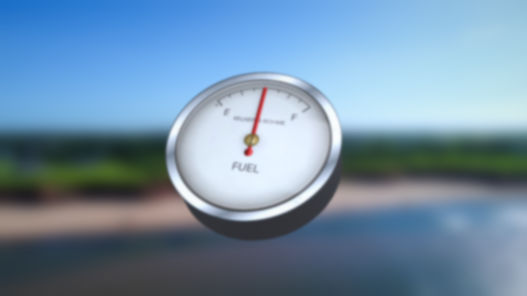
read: value=0.5
